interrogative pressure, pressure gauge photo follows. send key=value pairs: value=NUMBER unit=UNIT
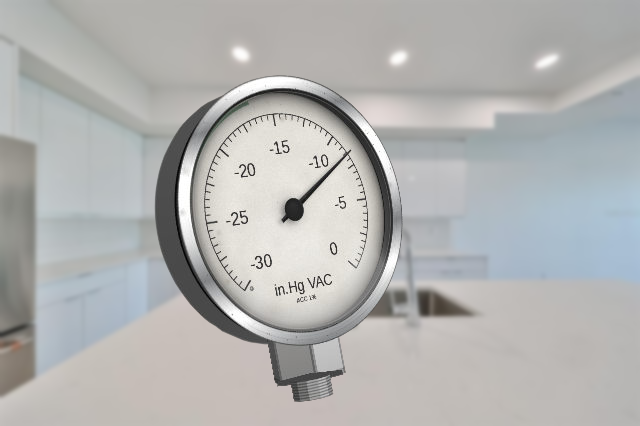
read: value=-8.5 unit=inHg
